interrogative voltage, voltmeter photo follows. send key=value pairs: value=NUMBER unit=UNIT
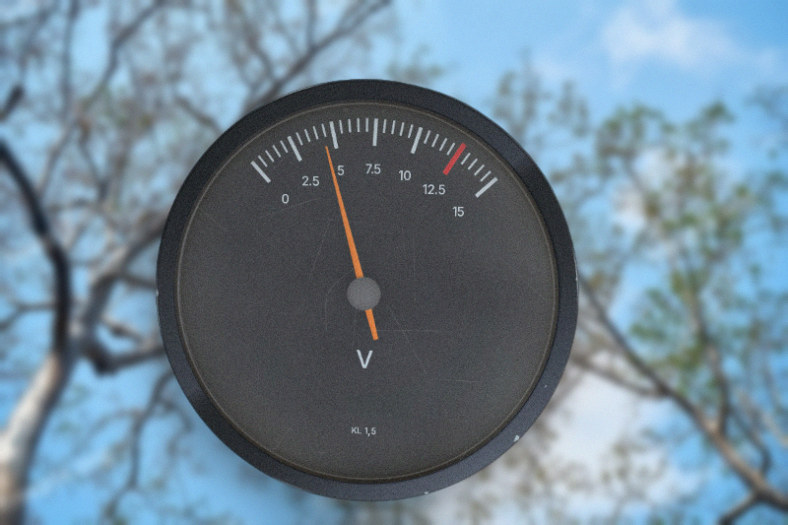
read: value=4.5 unit=V
